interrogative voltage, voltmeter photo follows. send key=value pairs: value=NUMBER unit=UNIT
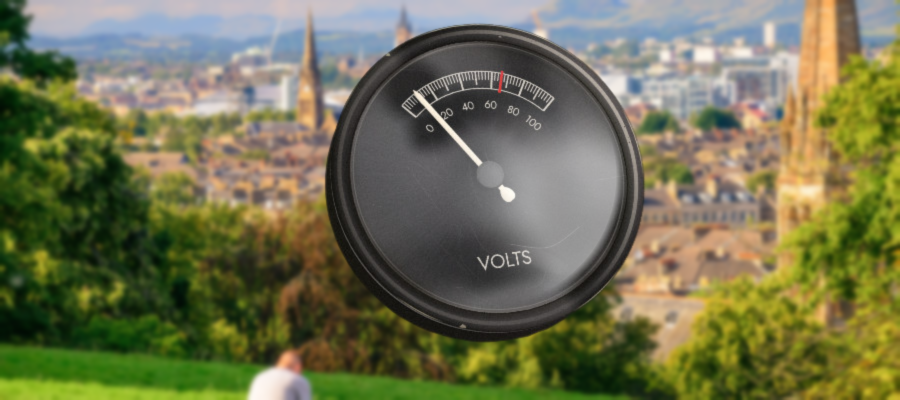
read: value=10 unit=V
